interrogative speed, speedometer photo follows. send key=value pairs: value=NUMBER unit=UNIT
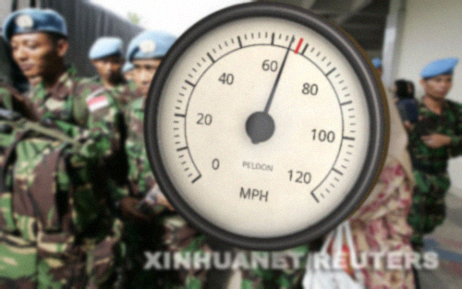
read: value=66 unit=mph
